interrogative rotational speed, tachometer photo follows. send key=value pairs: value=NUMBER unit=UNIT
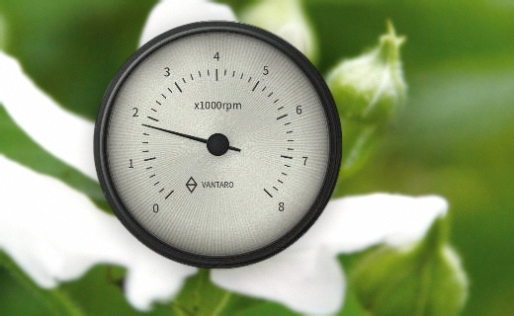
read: value=1800 unit=rpm
